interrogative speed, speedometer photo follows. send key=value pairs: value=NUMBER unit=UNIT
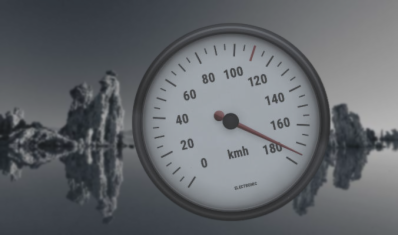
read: value=175 unit=km/h
